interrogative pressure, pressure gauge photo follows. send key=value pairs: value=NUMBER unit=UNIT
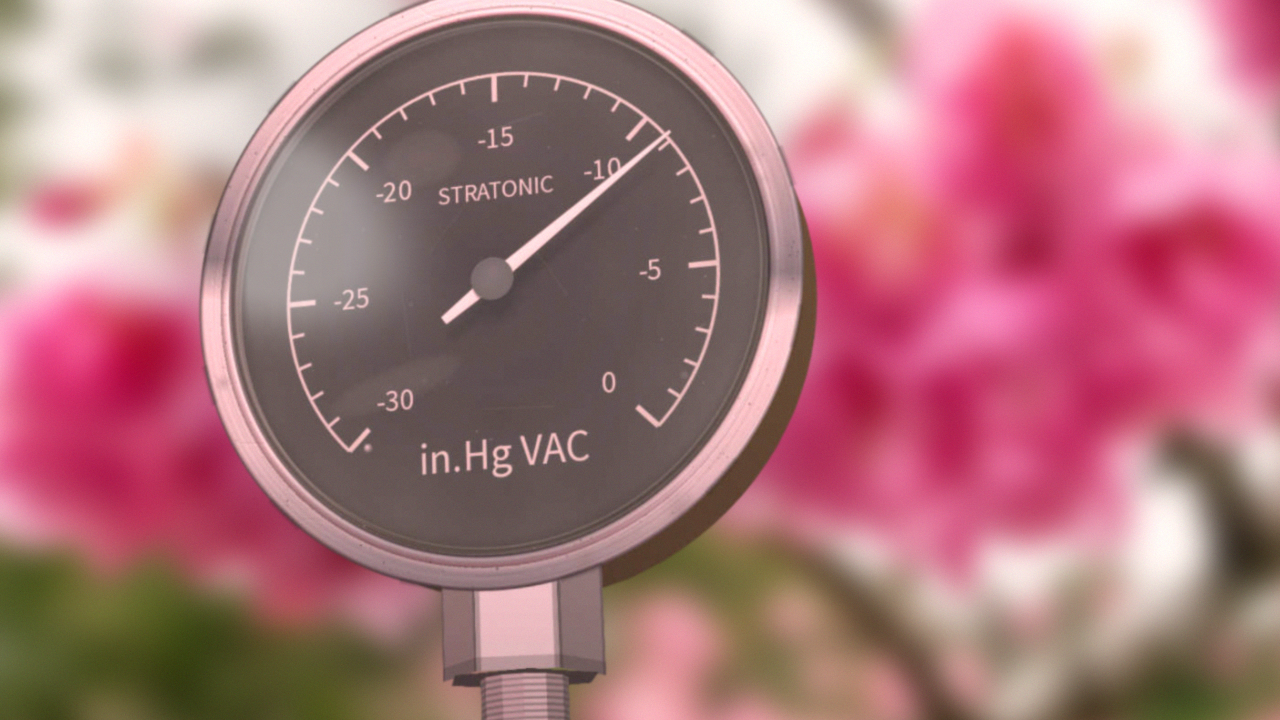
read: value=-9 unit=inHg
